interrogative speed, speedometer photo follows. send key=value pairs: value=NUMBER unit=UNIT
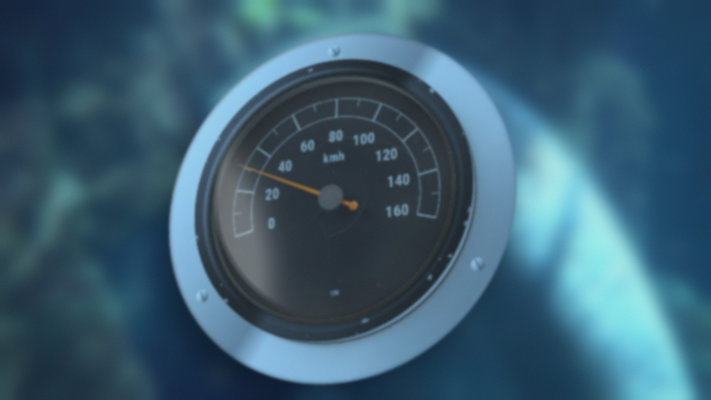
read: value=30 unit=km/h
